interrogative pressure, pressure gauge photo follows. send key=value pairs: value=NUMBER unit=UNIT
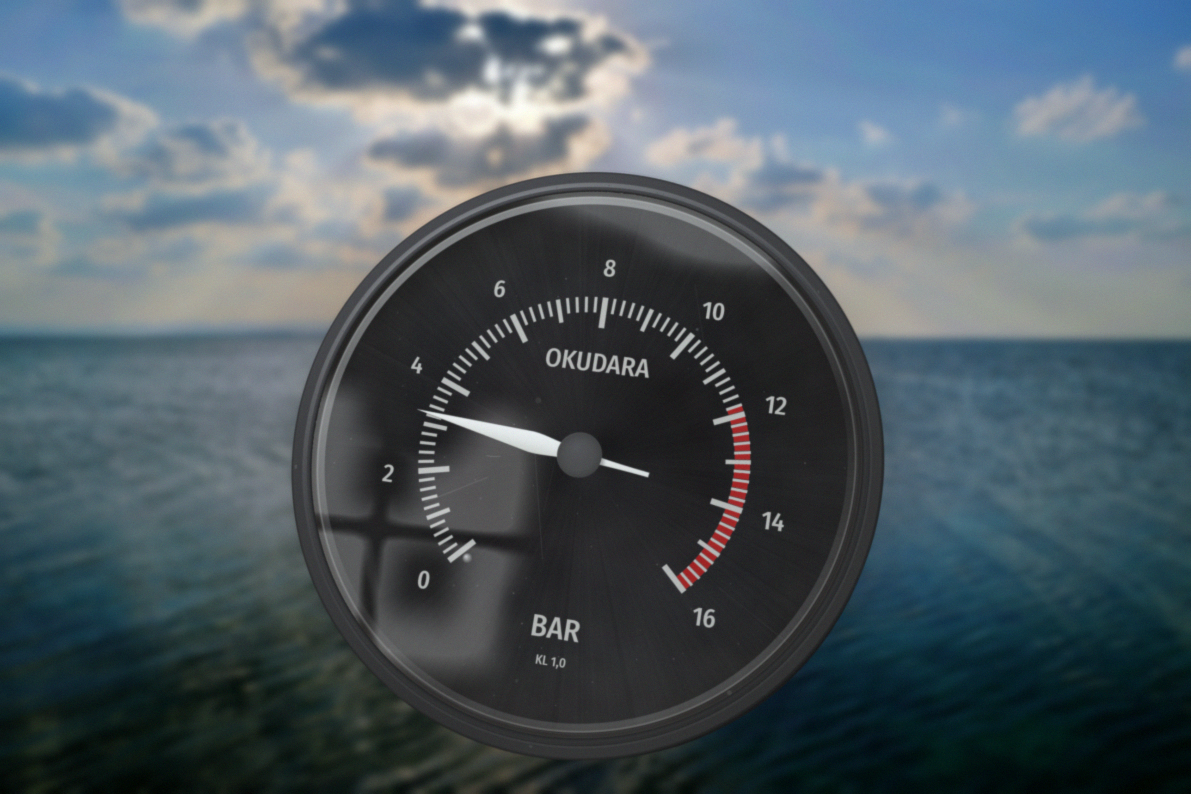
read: value=3.2 unit=bar
